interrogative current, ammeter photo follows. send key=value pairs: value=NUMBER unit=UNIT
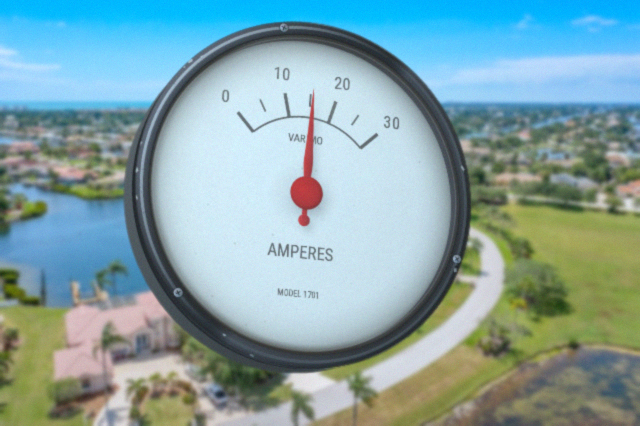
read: value=15 unit=A
